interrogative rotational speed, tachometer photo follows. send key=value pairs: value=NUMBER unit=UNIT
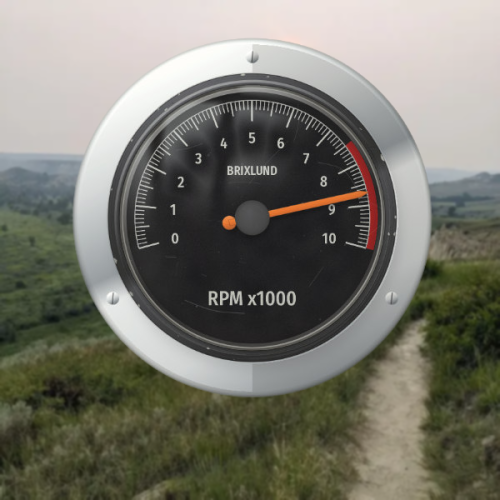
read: value=8700 unit=rpm
